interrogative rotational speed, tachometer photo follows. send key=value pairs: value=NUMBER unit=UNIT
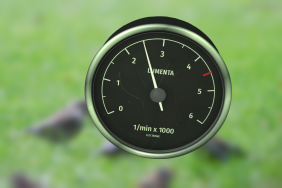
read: value=2500 unit=rpm
